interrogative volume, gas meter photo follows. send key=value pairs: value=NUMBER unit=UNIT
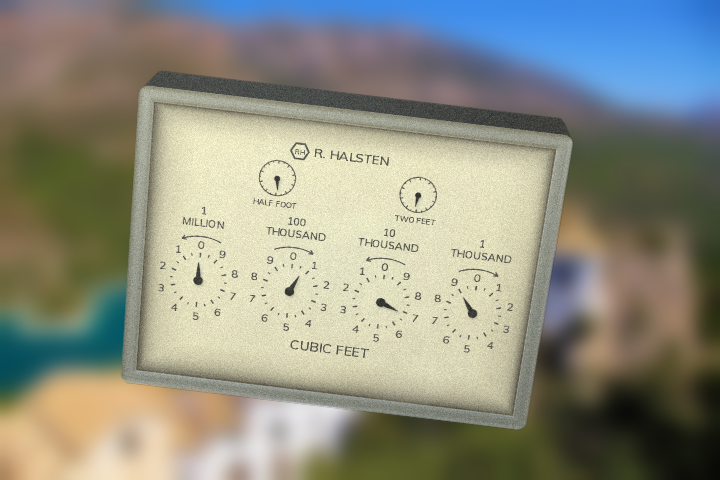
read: value=6900 unit=ft³
